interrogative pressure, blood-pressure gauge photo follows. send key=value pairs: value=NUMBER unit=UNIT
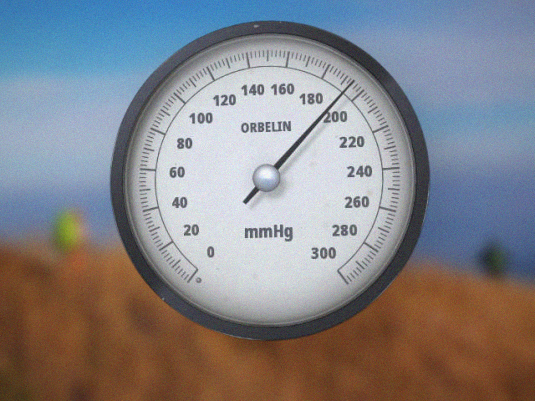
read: value=194 unit=mmHg
